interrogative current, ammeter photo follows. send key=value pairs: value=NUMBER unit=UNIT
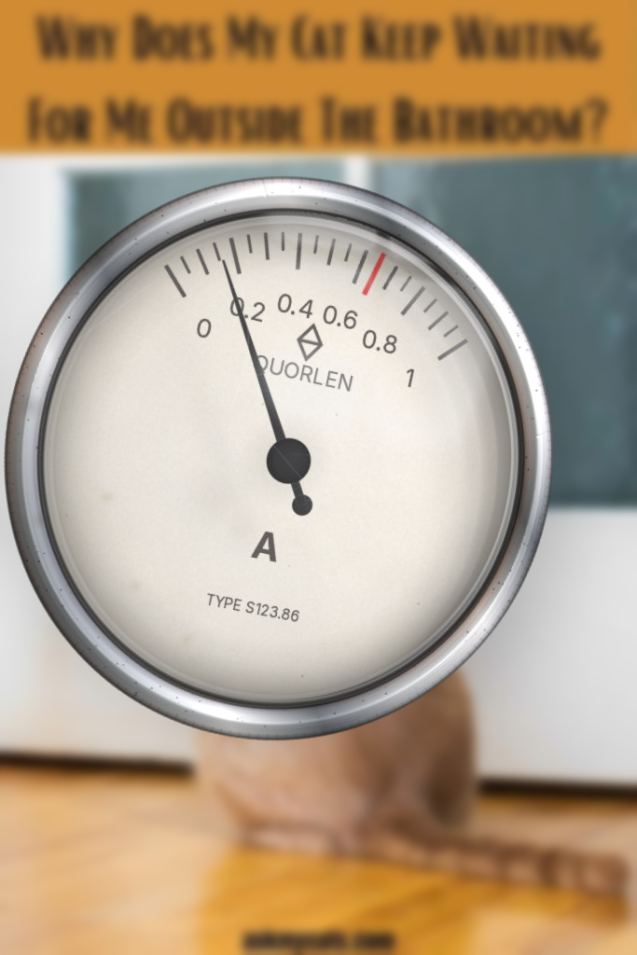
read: value=0.15 unit=A
